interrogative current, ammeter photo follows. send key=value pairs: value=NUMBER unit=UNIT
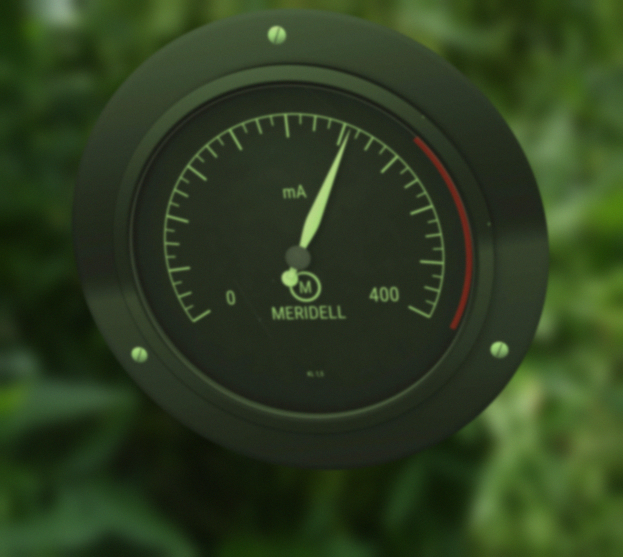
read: value=245 unit=mA
